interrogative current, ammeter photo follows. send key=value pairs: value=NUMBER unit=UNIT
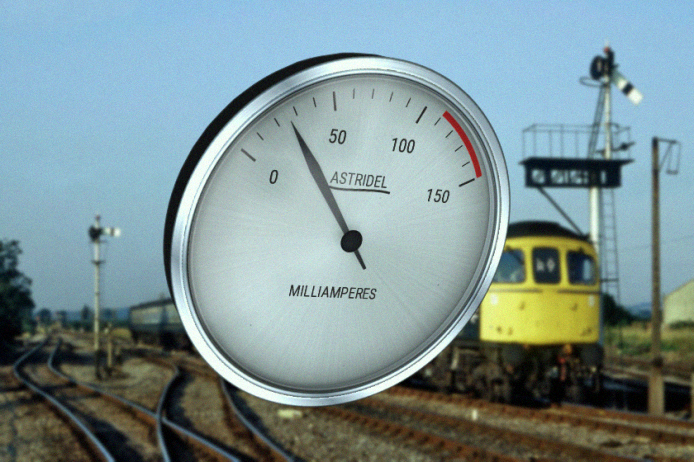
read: value=25 unit=mA
